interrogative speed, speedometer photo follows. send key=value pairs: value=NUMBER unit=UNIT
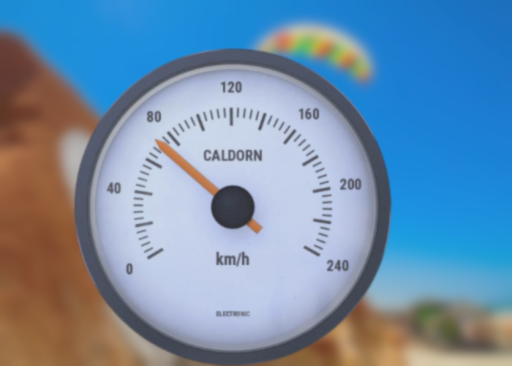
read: value=72 unit=km/h
